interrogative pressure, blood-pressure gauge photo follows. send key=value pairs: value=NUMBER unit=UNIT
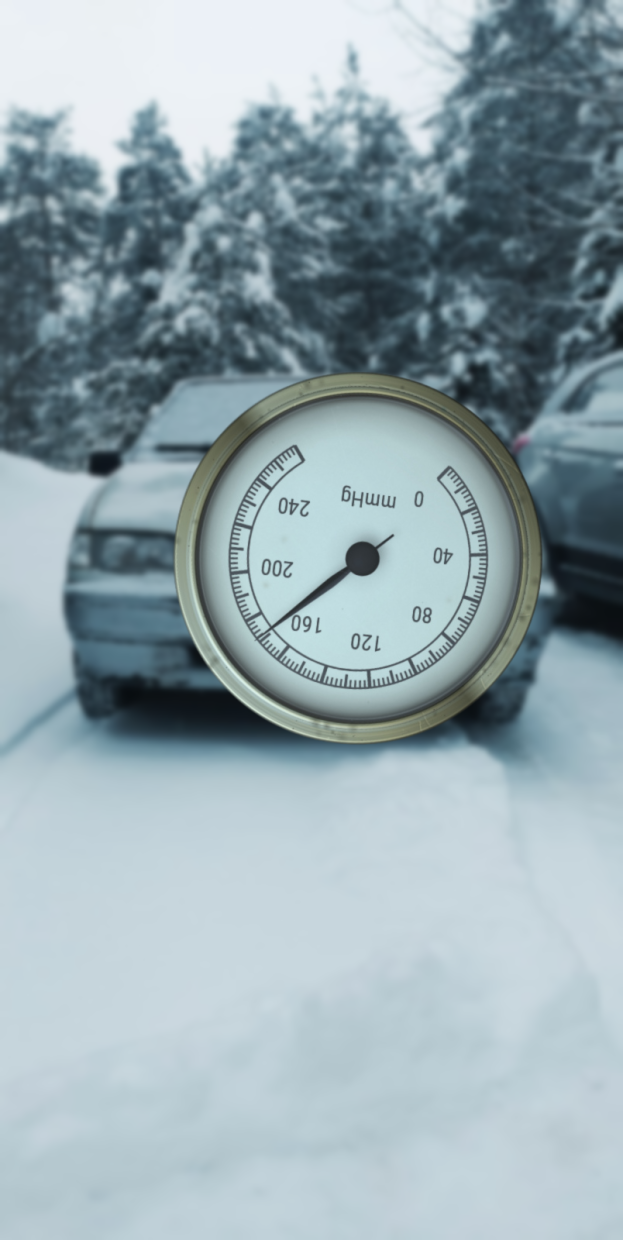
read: value=172 unit=mmHg
